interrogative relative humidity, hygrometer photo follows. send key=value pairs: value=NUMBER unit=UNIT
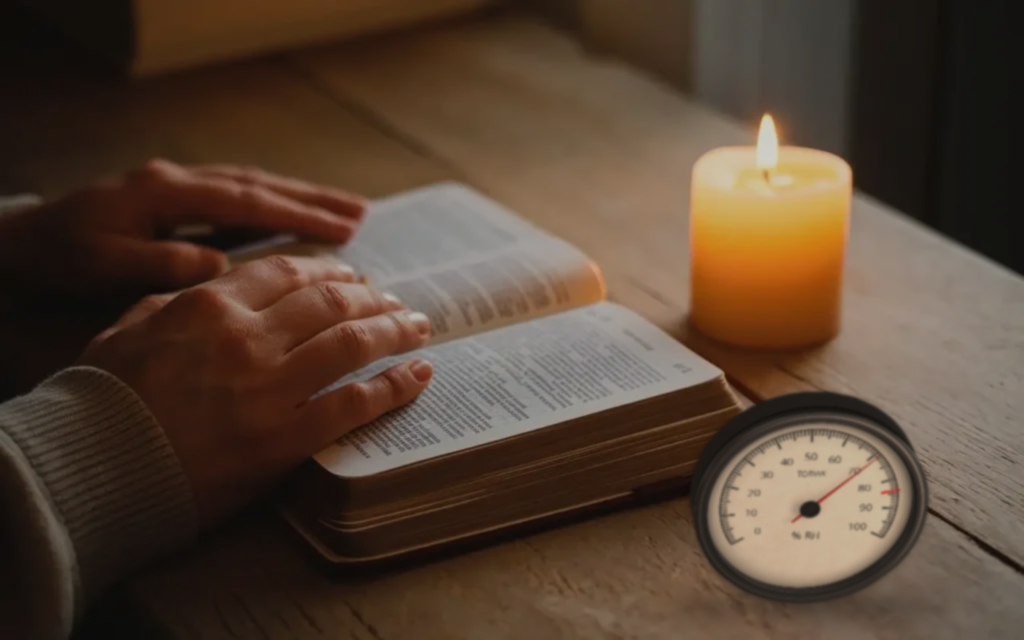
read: value=70 unit=%
